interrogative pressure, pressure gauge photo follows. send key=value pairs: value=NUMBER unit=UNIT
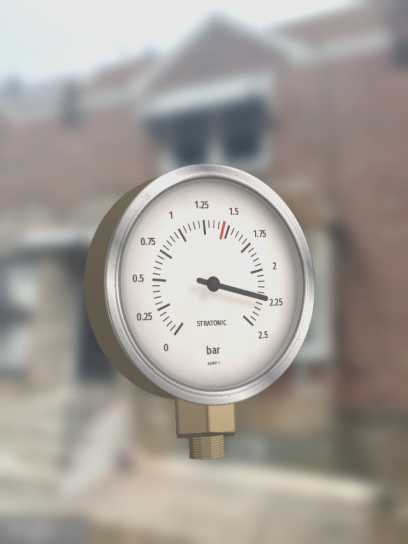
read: value=2.25 unit=bar
